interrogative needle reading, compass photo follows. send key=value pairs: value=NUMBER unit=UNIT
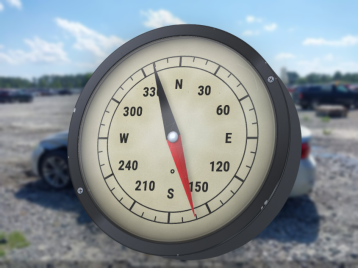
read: value=160 unit=°
